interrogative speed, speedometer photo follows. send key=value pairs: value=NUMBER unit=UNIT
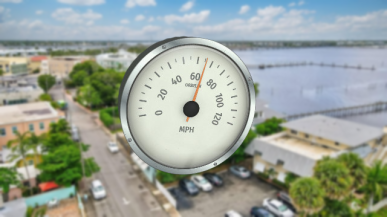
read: value=65 unit=mph
